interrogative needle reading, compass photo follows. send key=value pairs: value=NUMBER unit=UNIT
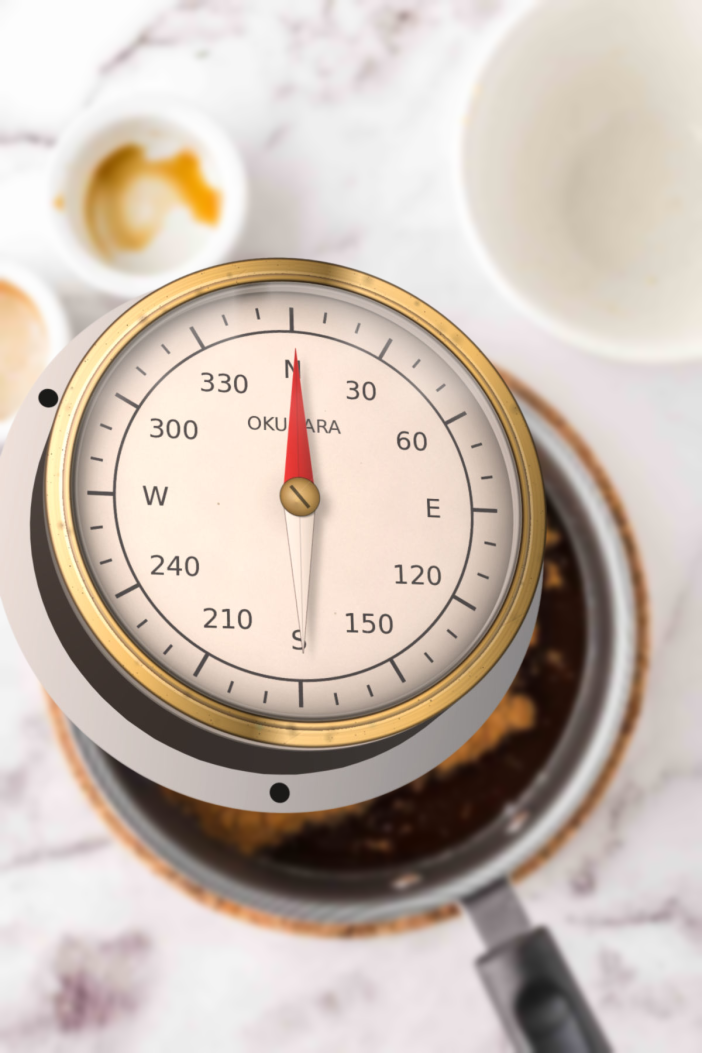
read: value=0 unit=°
